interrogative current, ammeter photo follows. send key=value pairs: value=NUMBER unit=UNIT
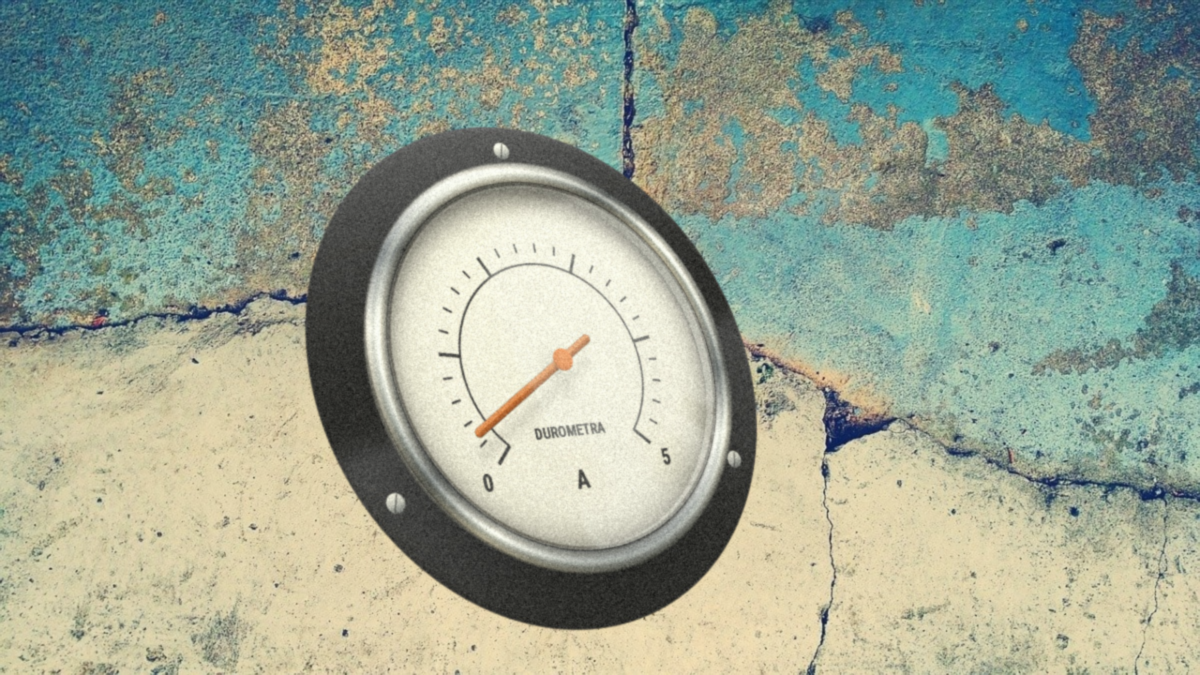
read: value=0.3 unit=A
